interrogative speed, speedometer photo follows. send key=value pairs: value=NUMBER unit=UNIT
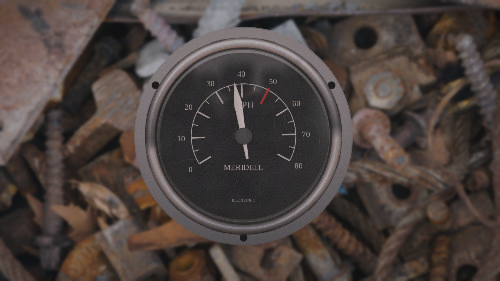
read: value=37.5 unit=mph
